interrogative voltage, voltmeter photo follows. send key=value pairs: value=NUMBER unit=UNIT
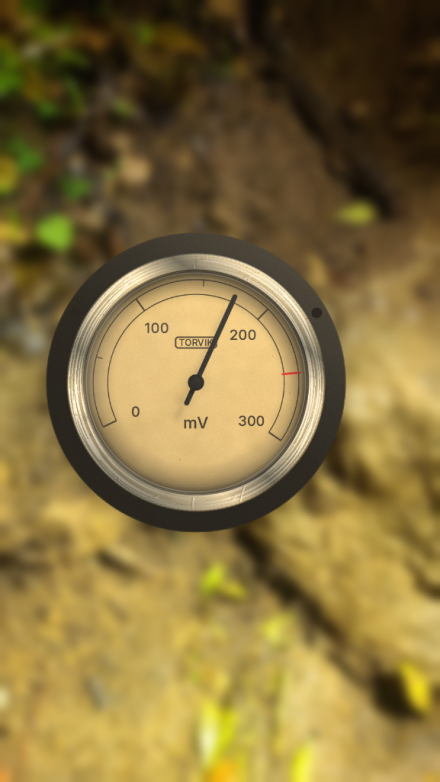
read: value=175 unit=mV
